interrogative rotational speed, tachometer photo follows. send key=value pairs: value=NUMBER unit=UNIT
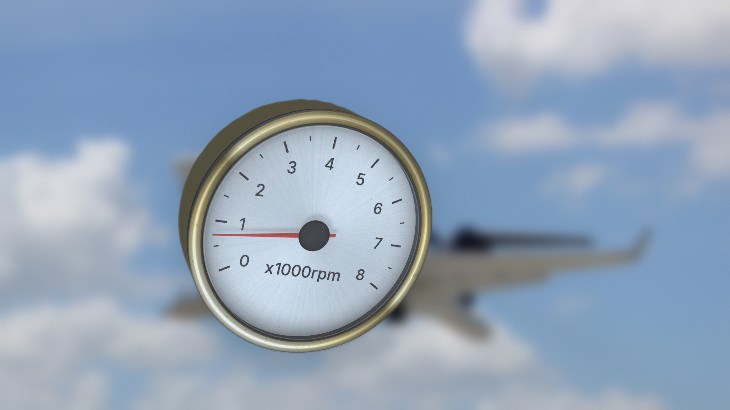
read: value=750 unit=rpm
